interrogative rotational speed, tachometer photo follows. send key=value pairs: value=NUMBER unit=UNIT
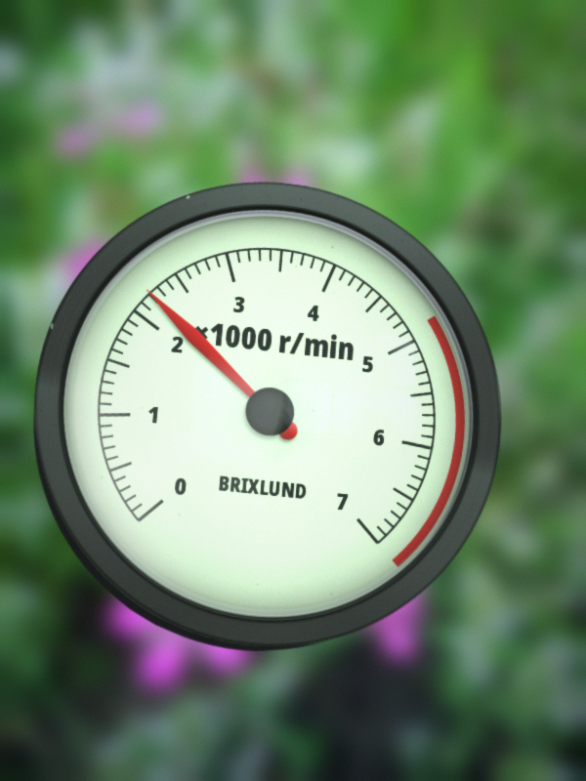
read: value=2200 unit=rpm
